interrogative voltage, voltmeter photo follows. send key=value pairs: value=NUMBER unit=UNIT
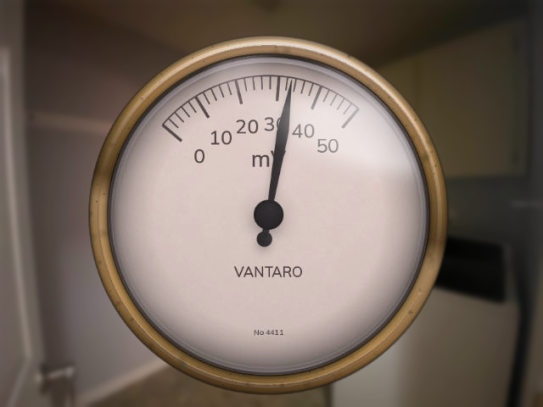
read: value=33 unit=mV
